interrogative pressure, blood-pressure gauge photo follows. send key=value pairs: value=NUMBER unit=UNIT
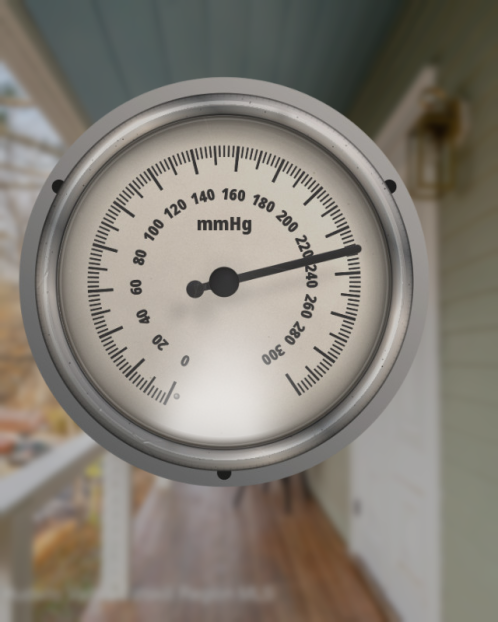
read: value=230 unit=mmHg
